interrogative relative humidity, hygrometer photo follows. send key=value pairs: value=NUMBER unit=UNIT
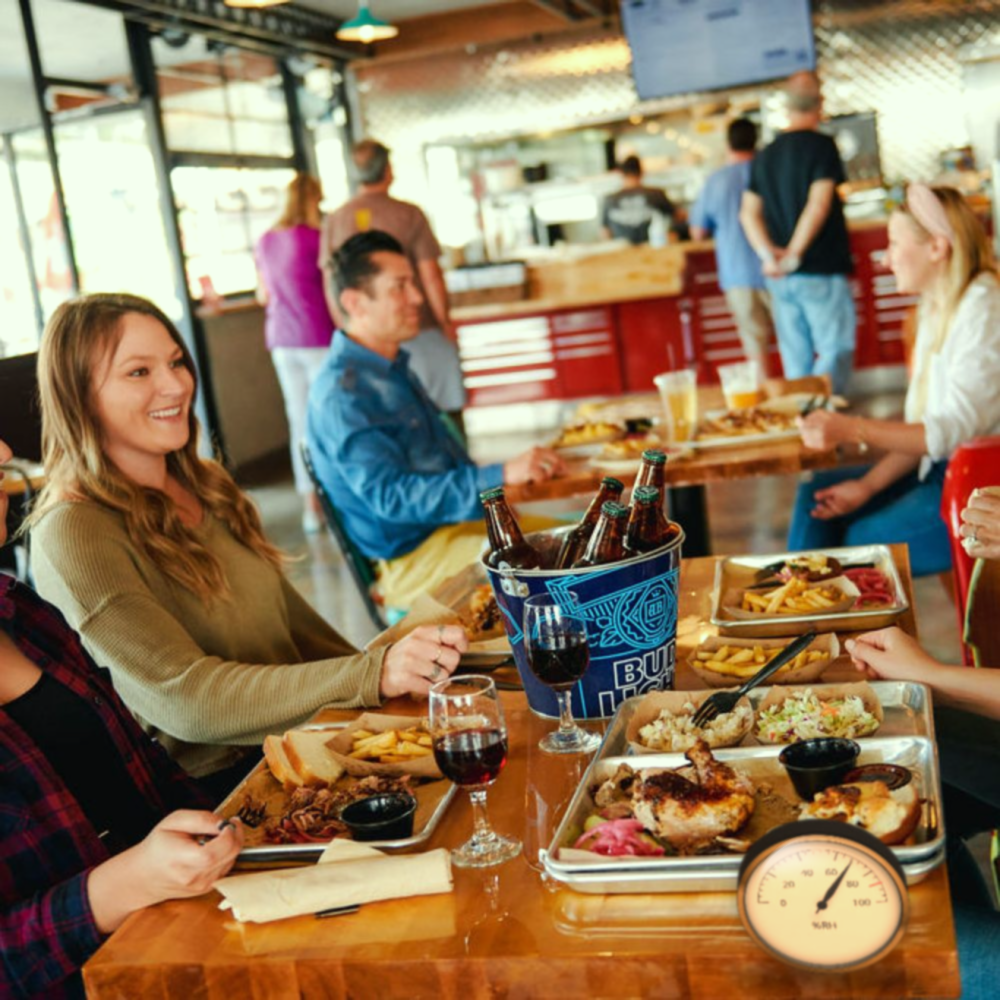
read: value=68 unit=%
